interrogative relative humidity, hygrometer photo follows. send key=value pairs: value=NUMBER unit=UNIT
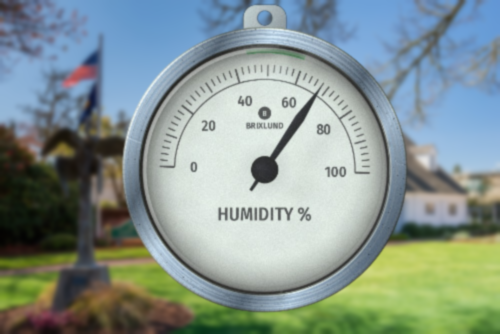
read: value=68 unit=%
